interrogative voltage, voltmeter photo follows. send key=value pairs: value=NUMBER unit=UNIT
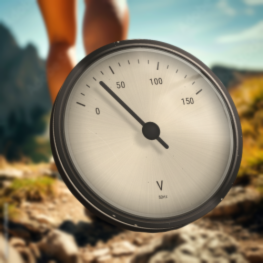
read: value=30 unit=V
